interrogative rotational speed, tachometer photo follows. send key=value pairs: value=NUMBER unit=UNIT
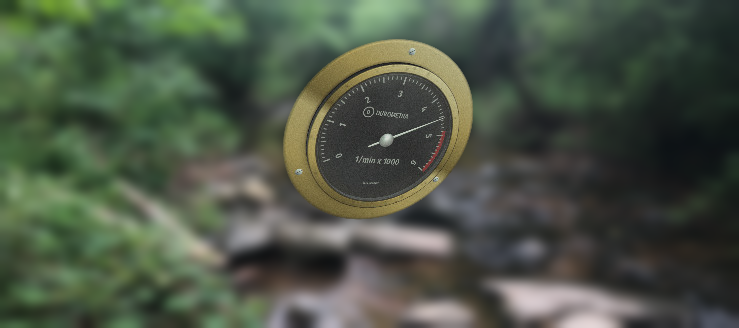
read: value=4500 unit=rpm
